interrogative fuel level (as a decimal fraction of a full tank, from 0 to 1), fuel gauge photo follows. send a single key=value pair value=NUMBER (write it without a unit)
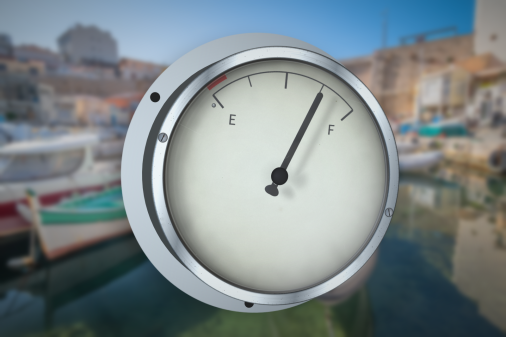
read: value=0.75
